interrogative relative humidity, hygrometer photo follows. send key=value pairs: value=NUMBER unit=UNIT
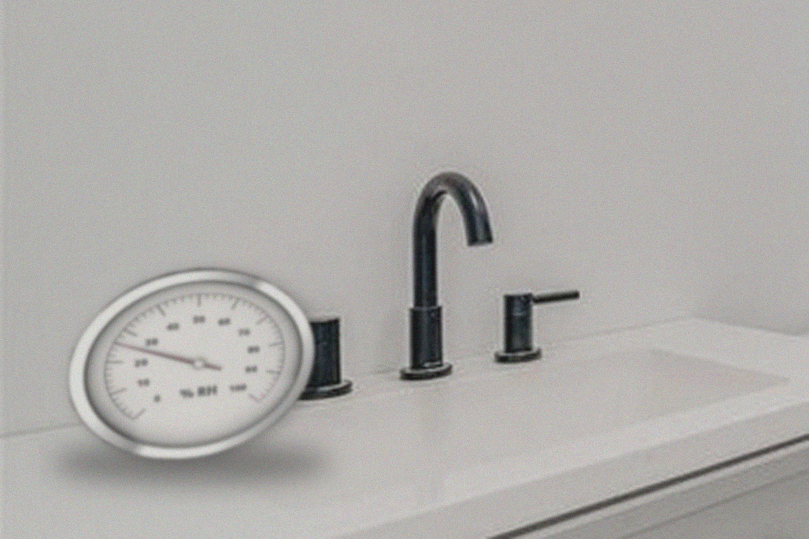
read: value=26 unit=%
